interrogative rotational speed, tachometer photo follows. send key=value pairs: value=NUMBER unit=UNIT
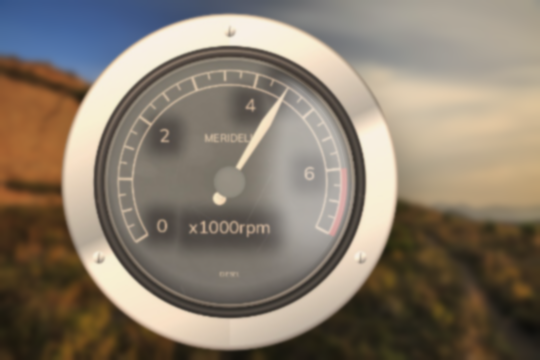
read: value=4500 unit=rpm
